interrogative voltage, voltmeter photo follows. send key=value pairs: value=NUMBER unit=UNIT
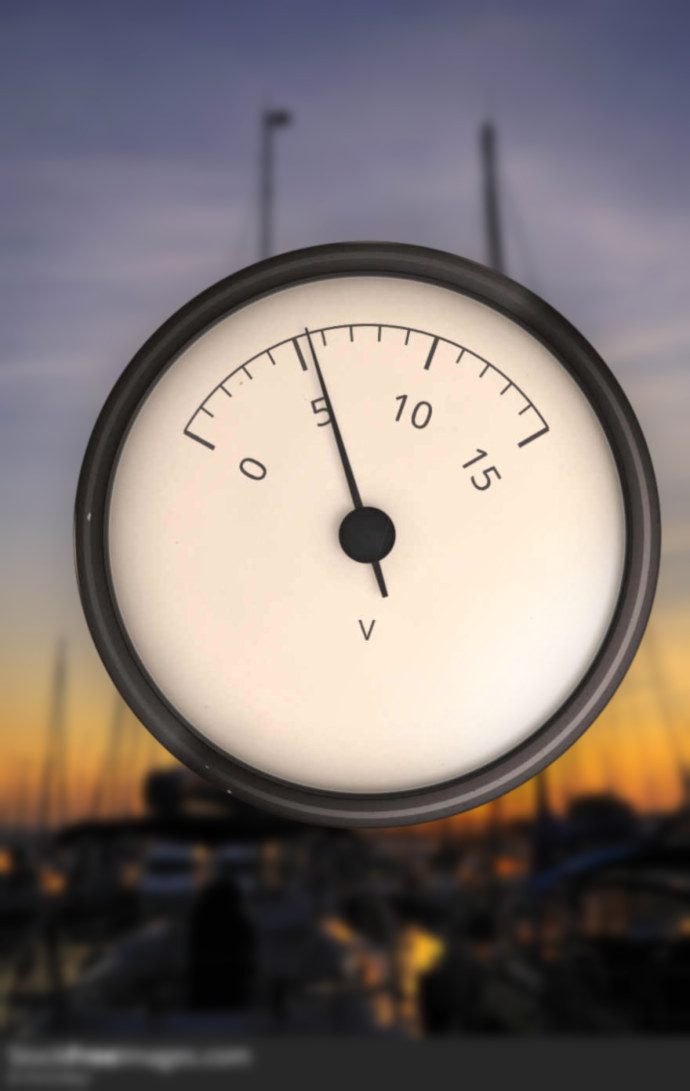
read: value=5.5 unit=V
